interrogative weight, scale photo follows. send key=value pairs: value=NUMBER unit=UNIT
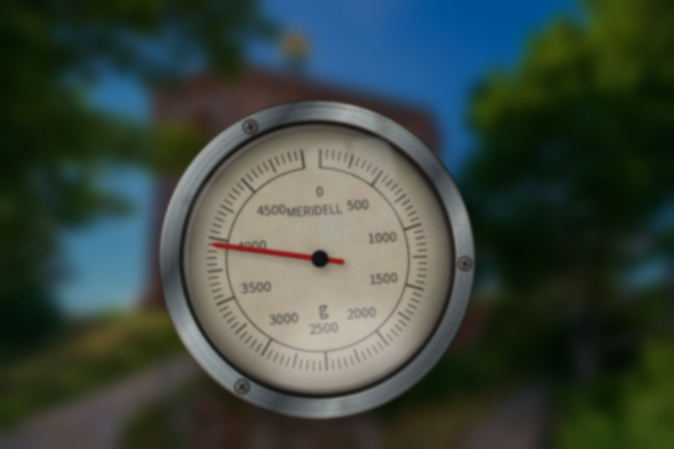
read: value=3950 unit=g
